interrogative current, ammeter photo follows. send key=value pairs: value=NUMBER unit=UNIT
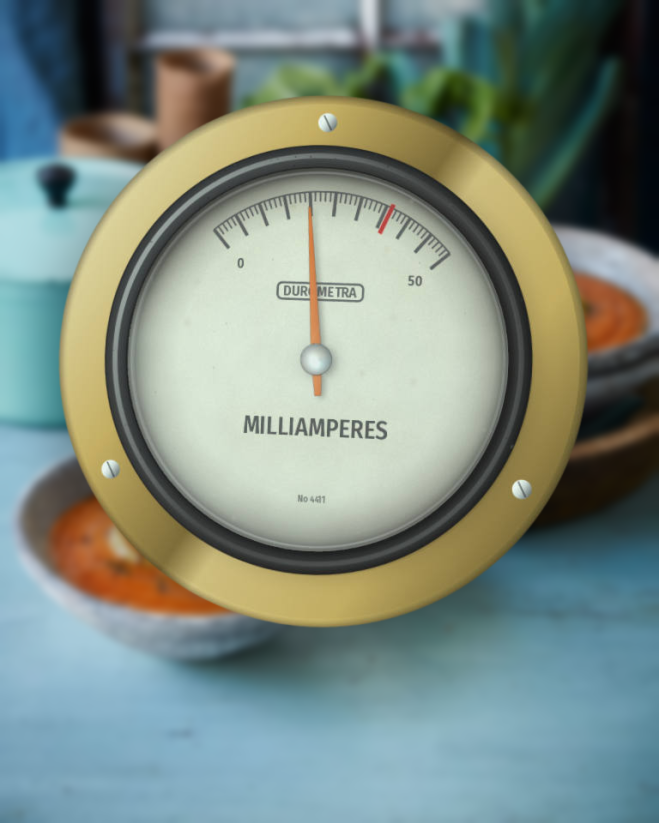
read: value=20 unit=mA
